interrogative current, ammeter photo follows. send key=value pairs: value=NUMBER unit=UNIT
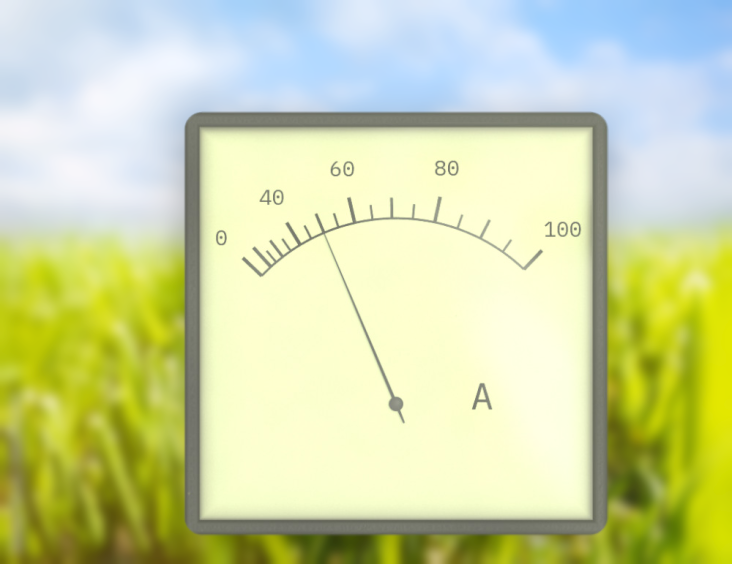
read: value=50 unit=A
